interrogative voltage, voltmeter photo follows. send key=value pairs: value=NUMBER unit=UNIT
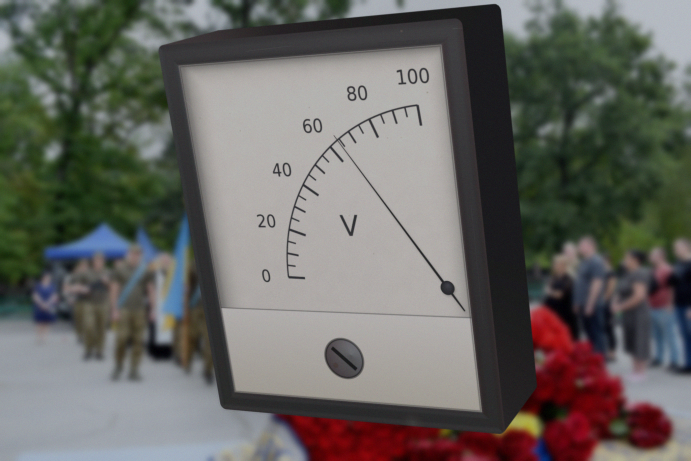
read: value=65 unit=V
